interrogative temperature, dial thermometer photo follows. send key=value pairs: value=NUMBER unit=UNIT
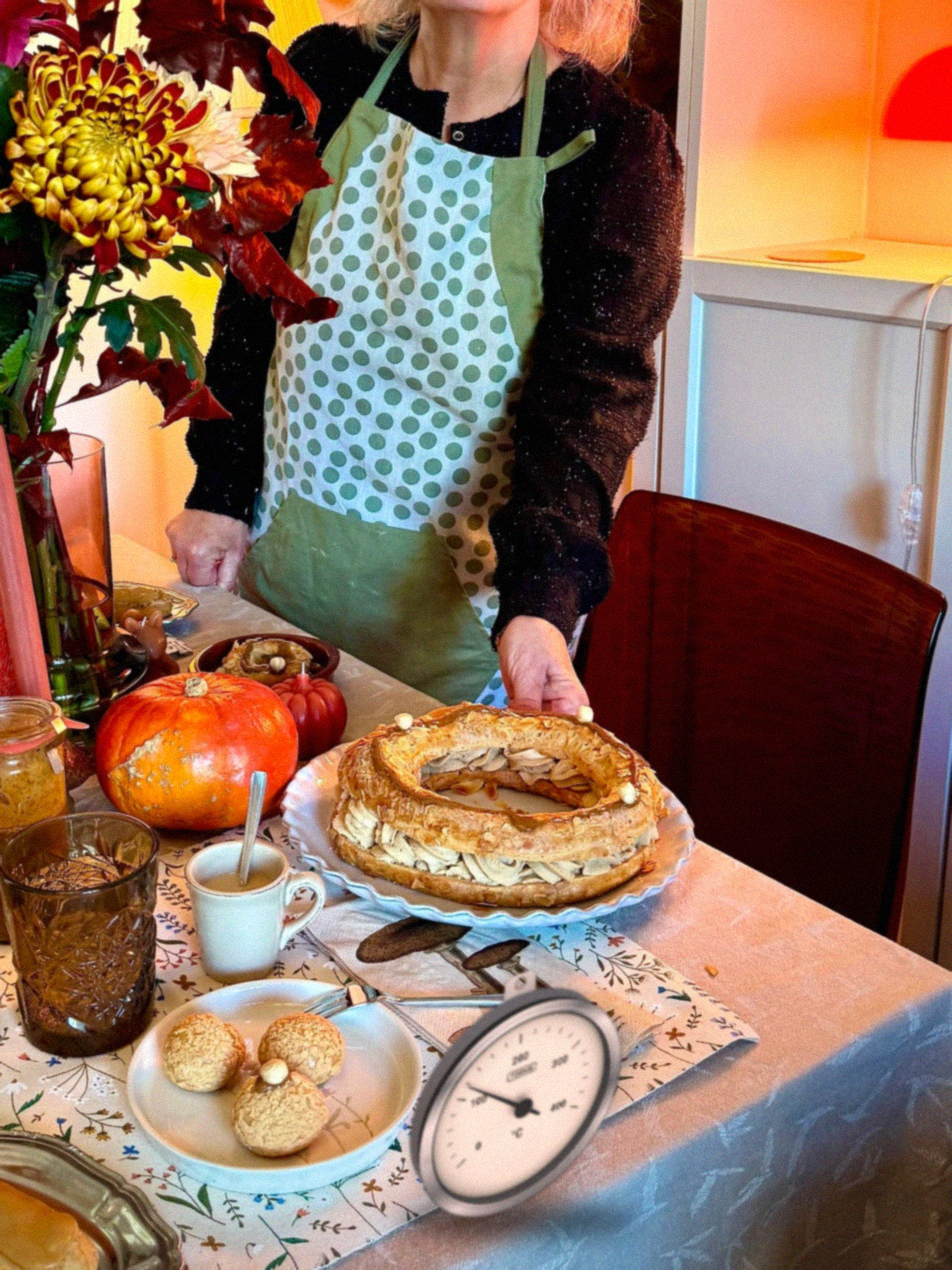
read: value=120 unit=°C
